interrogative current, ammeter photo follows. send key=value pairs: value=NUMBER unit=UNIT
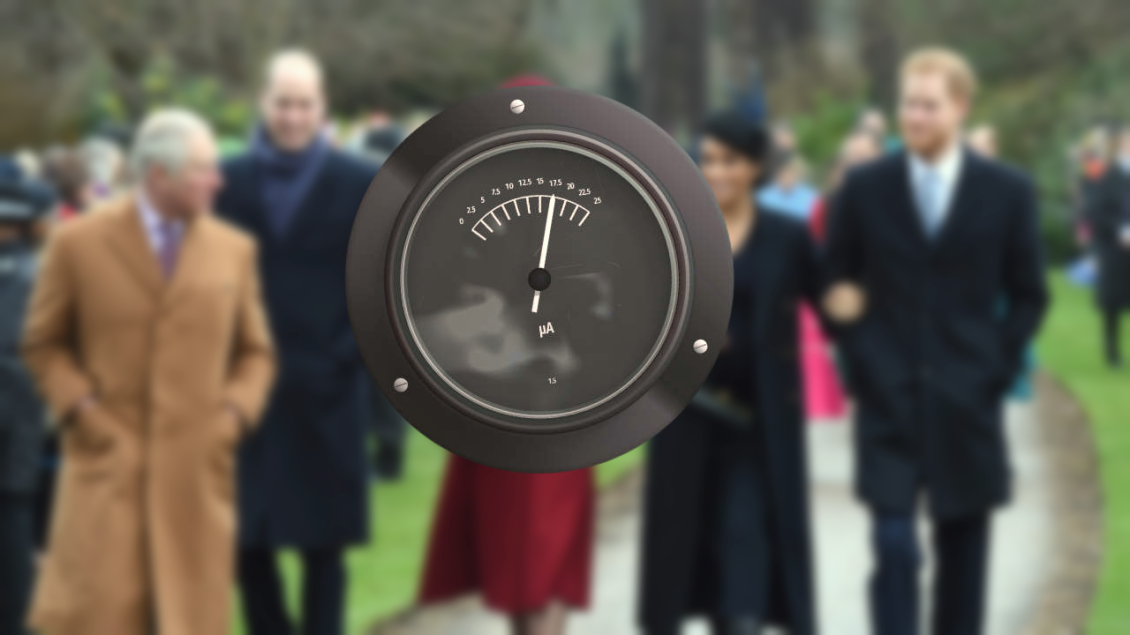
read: value=17.5 unit=µA
